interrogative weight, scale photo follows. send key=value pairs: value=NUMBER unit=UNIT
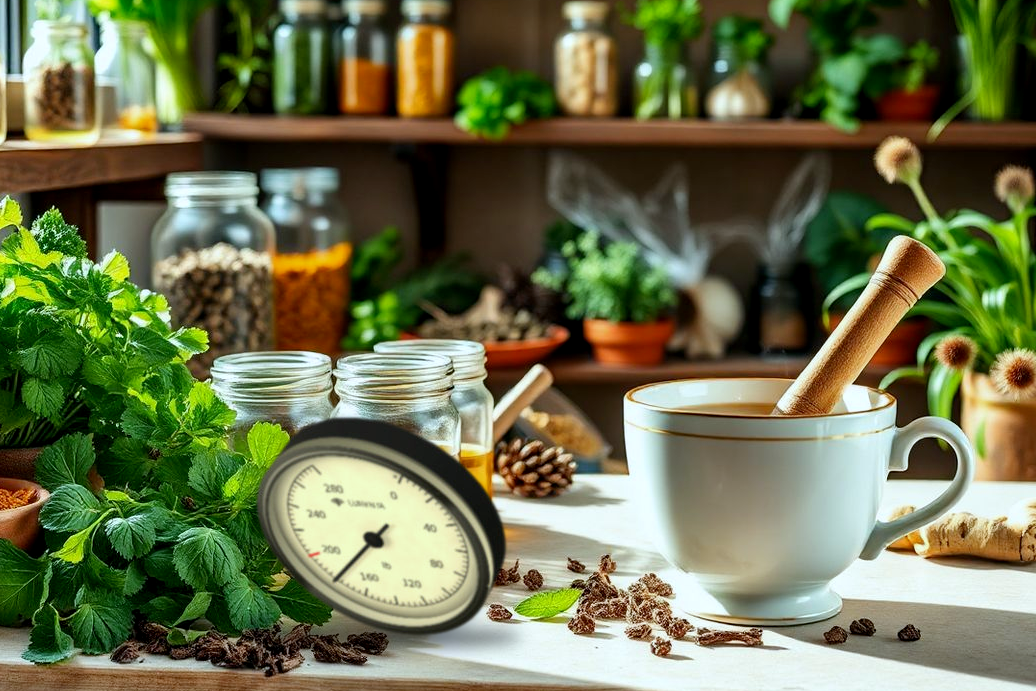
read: value=180 unit=lb
